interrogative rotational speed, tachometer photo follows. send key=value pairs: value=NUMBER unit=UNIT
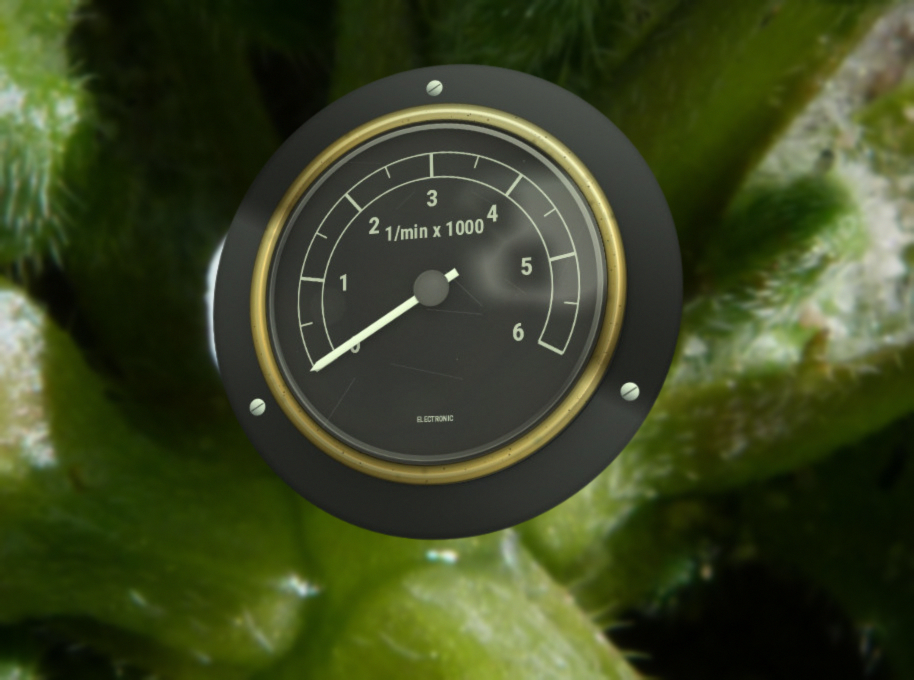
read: value=0 unit=rpm
